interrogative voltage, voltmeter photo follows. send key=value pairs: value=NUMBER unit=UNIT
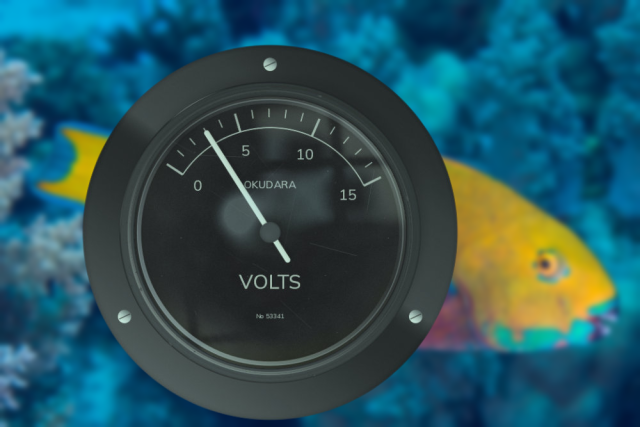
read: value=3 unit=V
